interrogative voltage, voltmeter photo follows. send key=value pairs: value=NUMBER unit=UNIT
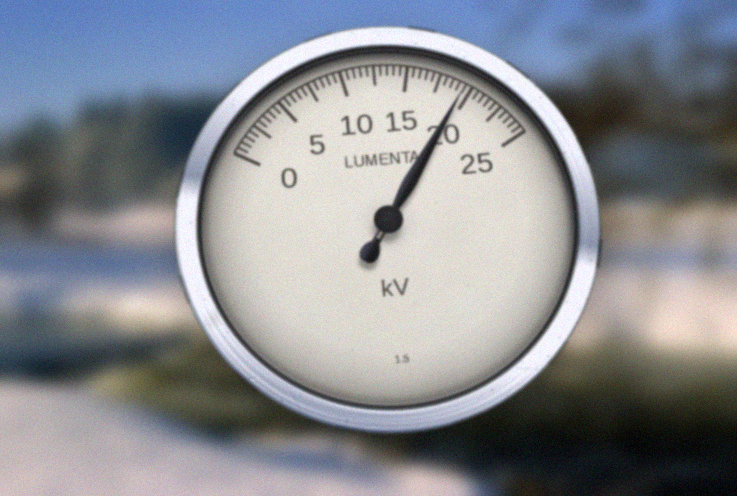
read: value=19.5 unit=kV
